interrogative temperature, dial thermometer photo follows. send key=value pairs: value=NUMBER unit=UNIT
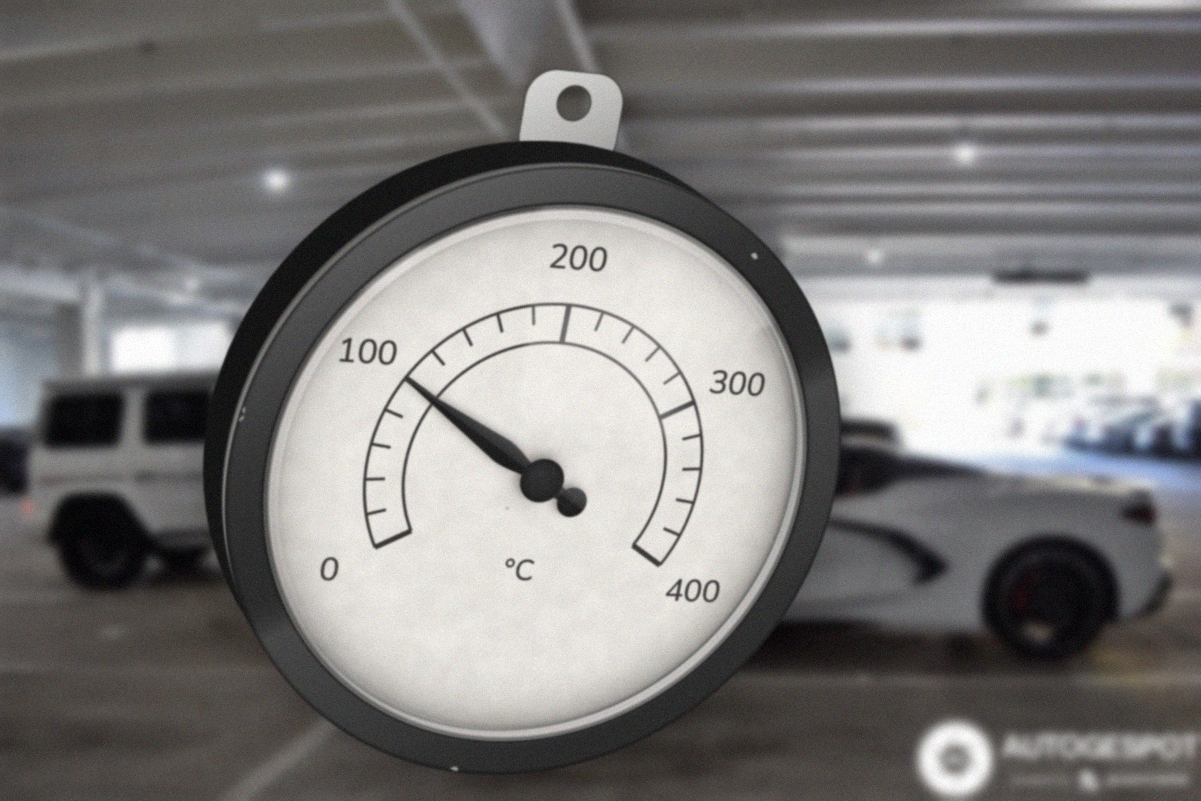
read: value=100 unit=°C
